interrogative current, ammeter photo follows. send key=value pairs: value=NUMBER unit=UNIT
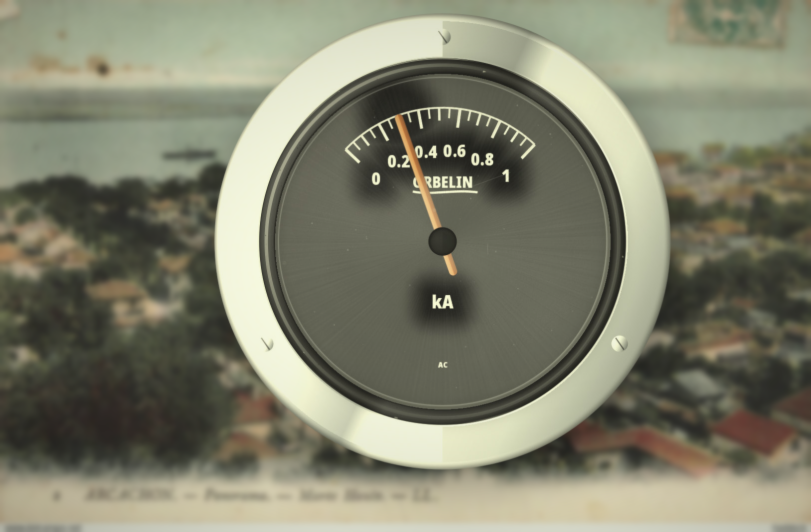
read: value=0.3 unit=kA
